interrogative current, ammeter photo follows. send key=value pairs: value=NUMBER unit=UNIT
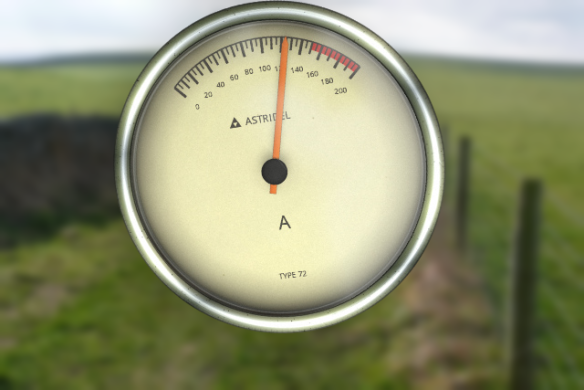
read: value=125 unit=A
